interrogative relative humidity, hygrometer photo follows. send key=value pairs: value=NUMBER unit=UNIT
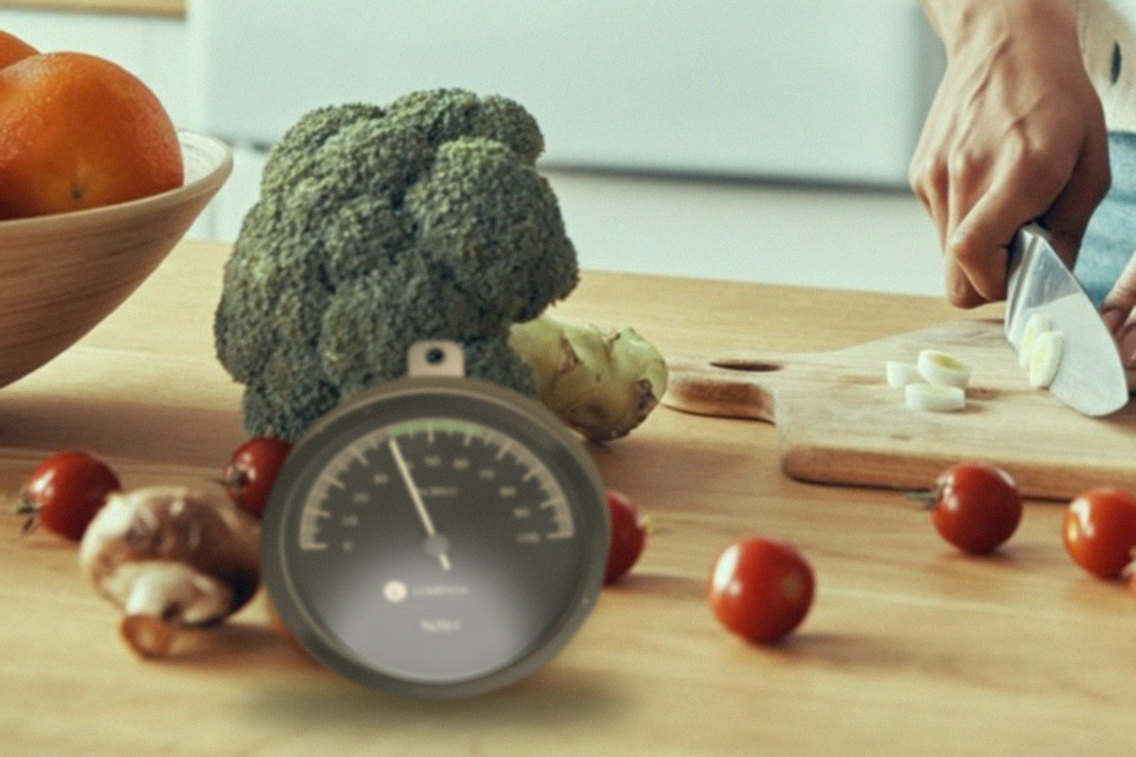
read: value=40 unit=%
